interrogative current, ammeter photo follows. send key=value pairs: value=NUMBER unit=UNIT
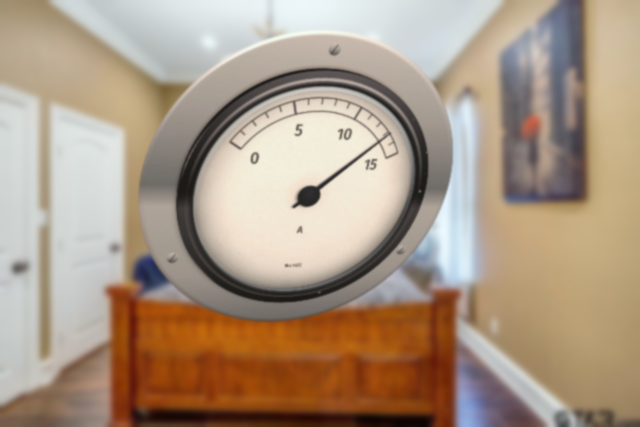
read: value=13 unit=A
